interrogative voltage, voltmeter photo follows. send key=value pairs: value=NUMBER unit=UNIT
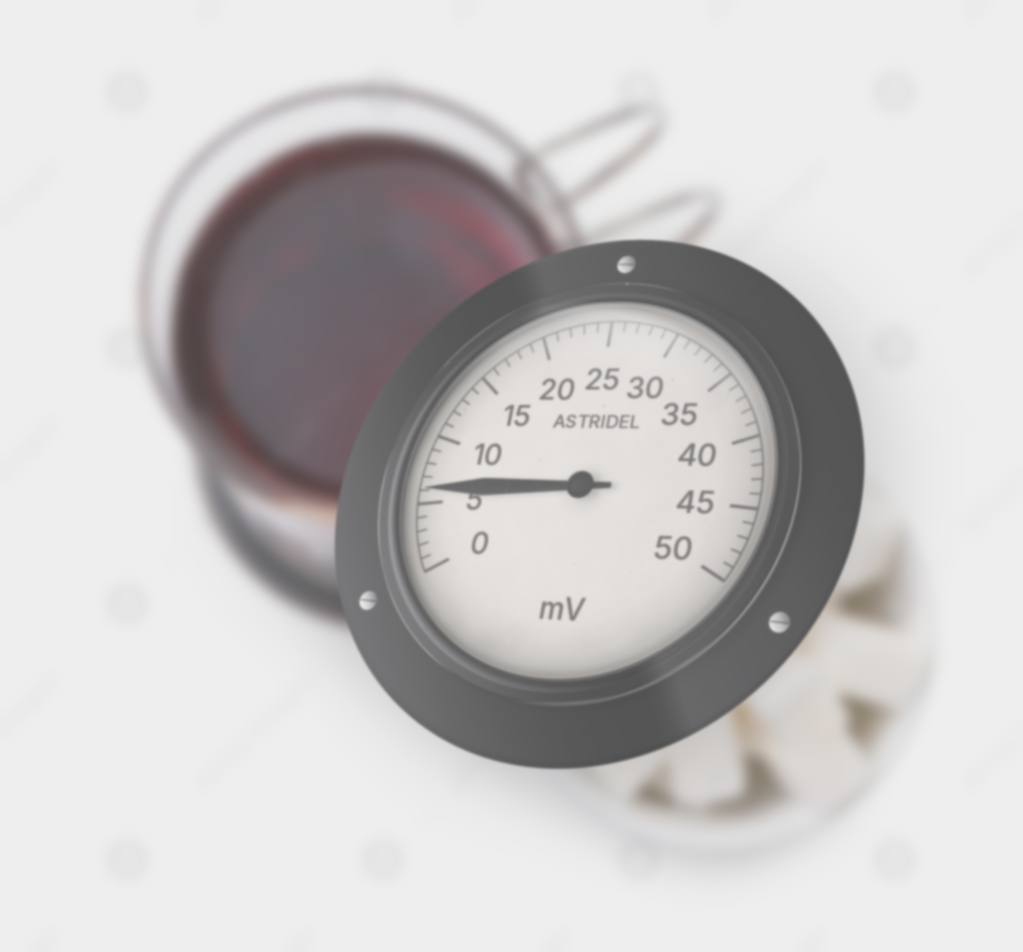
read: value=6 unit=mV
